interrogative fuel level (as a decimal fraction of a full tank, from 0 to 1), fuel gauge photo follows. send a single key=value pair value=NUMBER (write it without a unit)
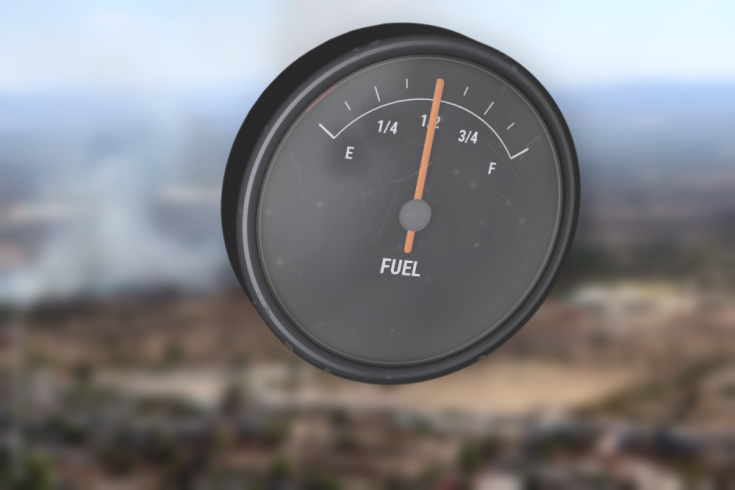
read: value=0.5
